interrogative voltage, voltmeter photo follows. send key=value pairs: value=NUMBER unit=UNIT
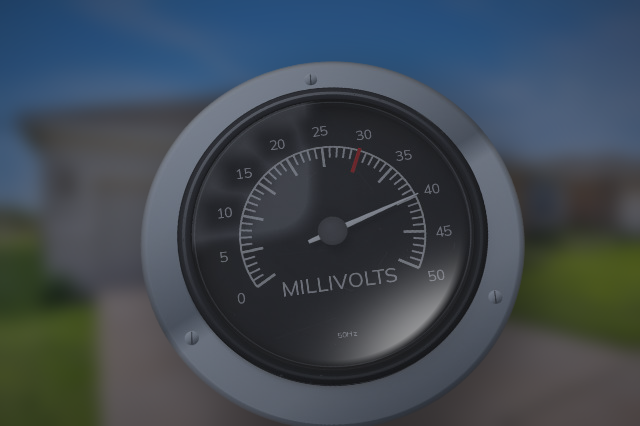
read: value=40 unit=mV
